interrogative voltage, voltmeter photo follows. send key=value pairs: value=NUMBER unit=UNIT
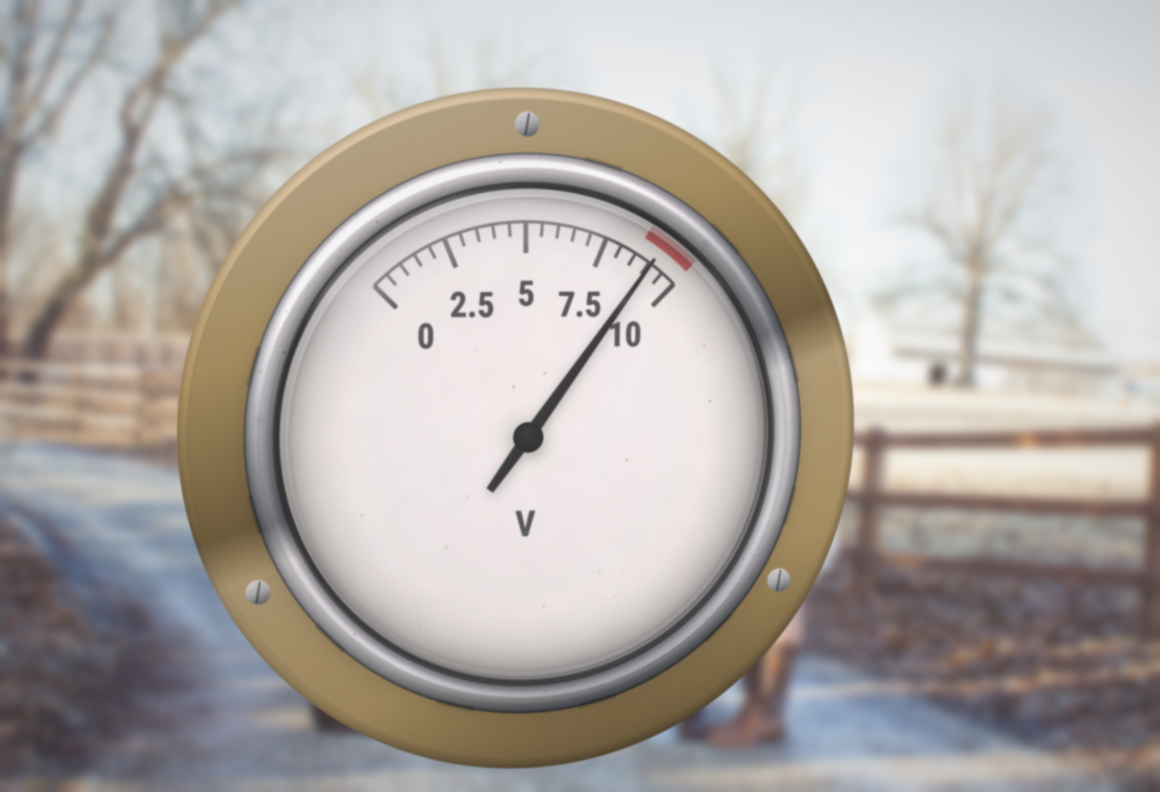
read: value=9 unit=V
